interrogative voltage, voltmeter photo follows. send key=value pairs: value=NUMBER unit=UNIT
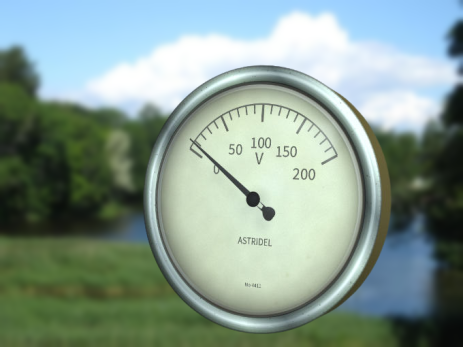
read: value=10 unit=V
